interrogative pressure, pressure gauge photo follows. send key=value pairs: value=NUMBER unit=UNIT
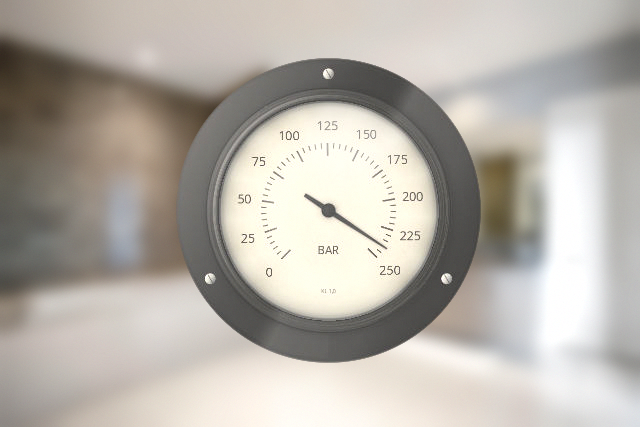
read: value=240 unit=bar
